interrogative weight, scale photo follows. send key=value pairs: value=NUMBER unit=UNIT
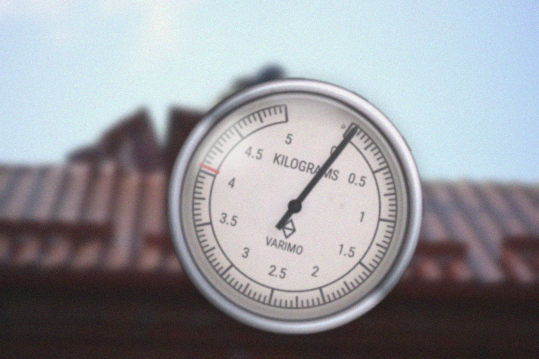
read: value=0.05 unit=kg
